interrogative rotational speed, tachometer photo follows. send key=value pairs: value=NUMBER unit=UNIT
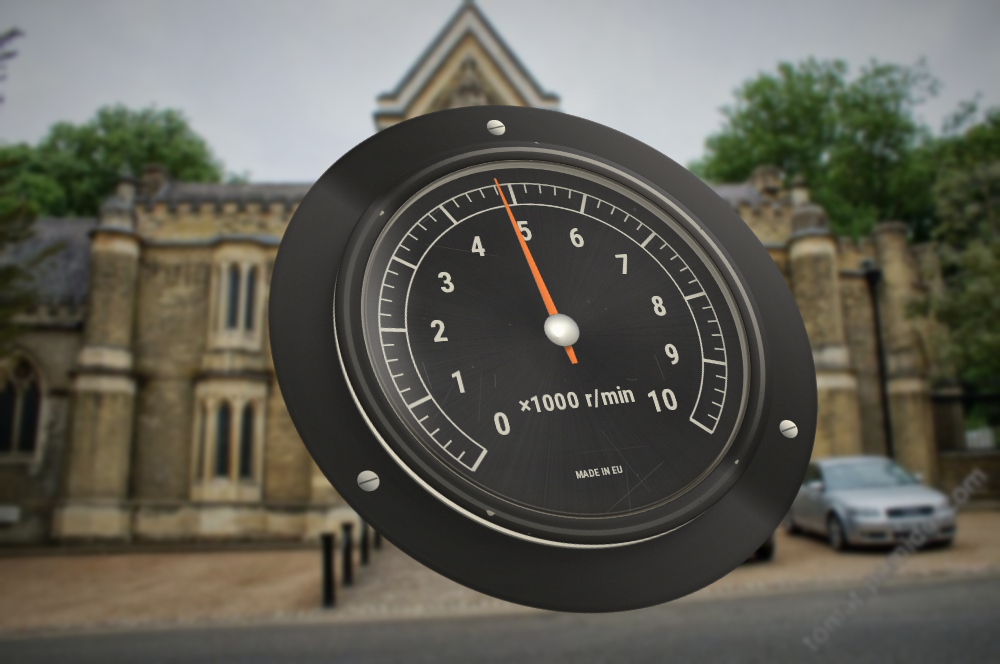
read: value=4800 unit=rpm
